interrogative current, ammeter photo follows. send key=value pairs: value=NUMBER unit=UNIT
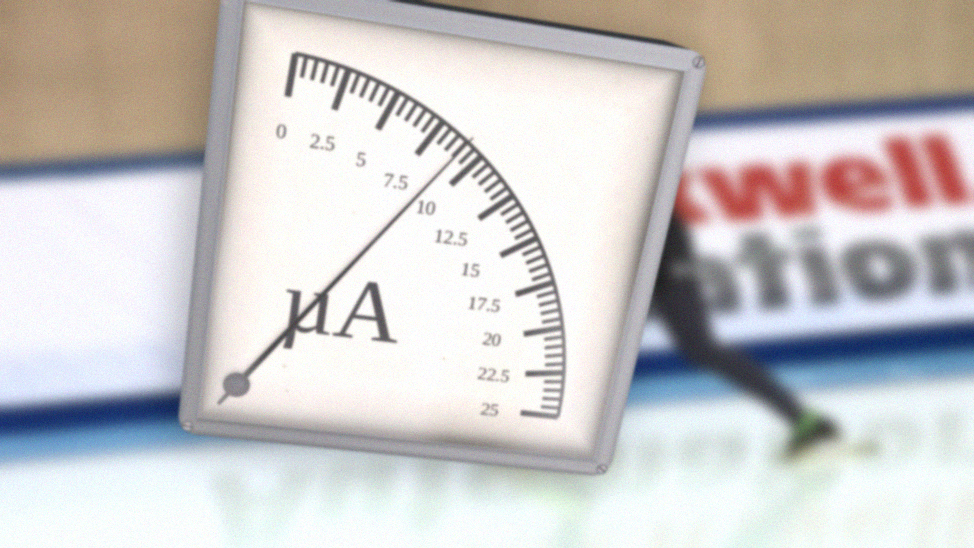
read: value=9 unit=µA
